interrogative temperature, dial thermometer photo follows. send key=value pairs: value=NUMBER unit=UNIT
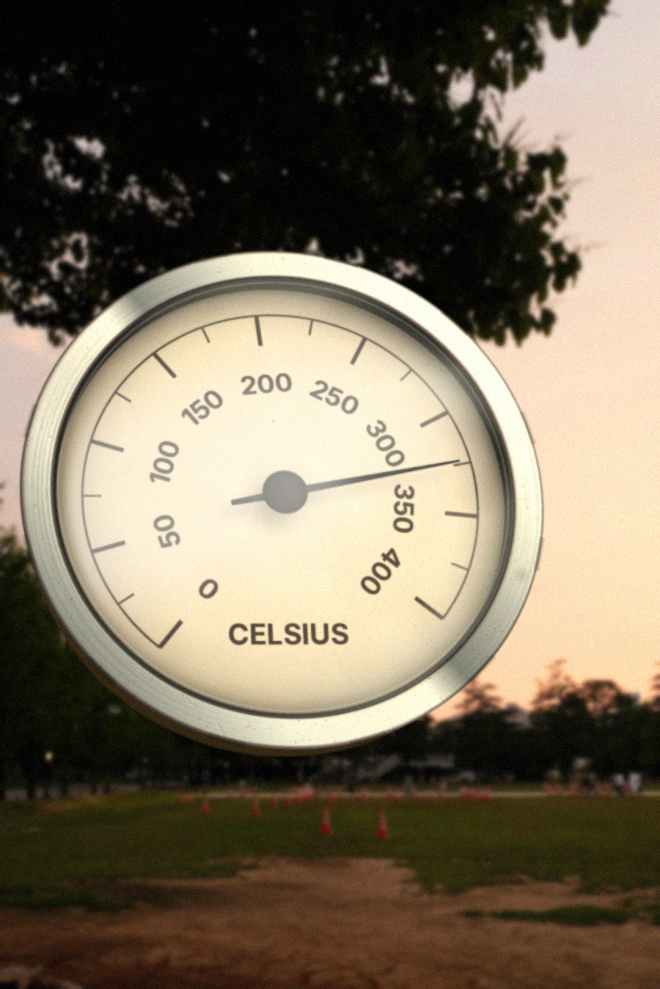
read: value=325 unit=°C
